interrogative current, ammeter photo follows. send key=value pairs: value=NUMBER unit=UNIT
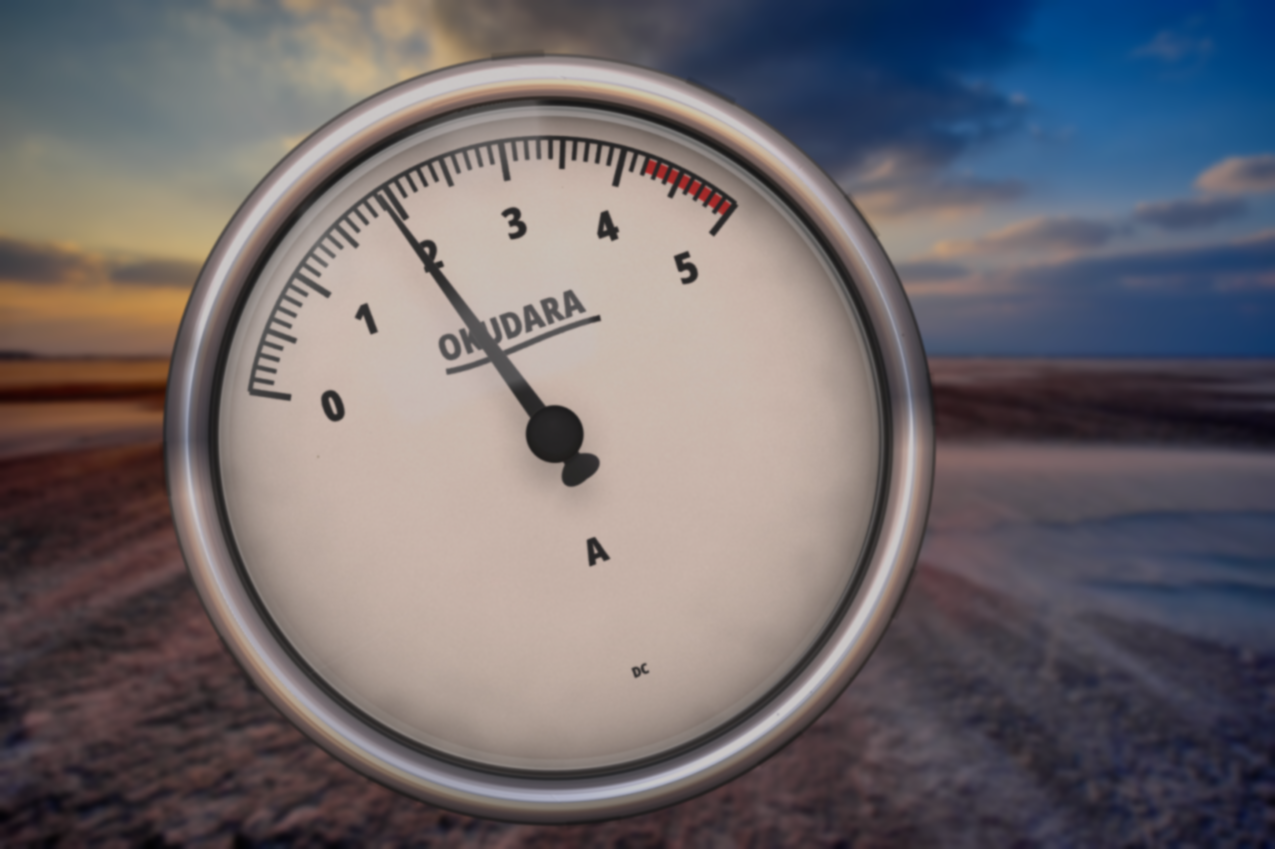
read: value=1.9 unit=A
